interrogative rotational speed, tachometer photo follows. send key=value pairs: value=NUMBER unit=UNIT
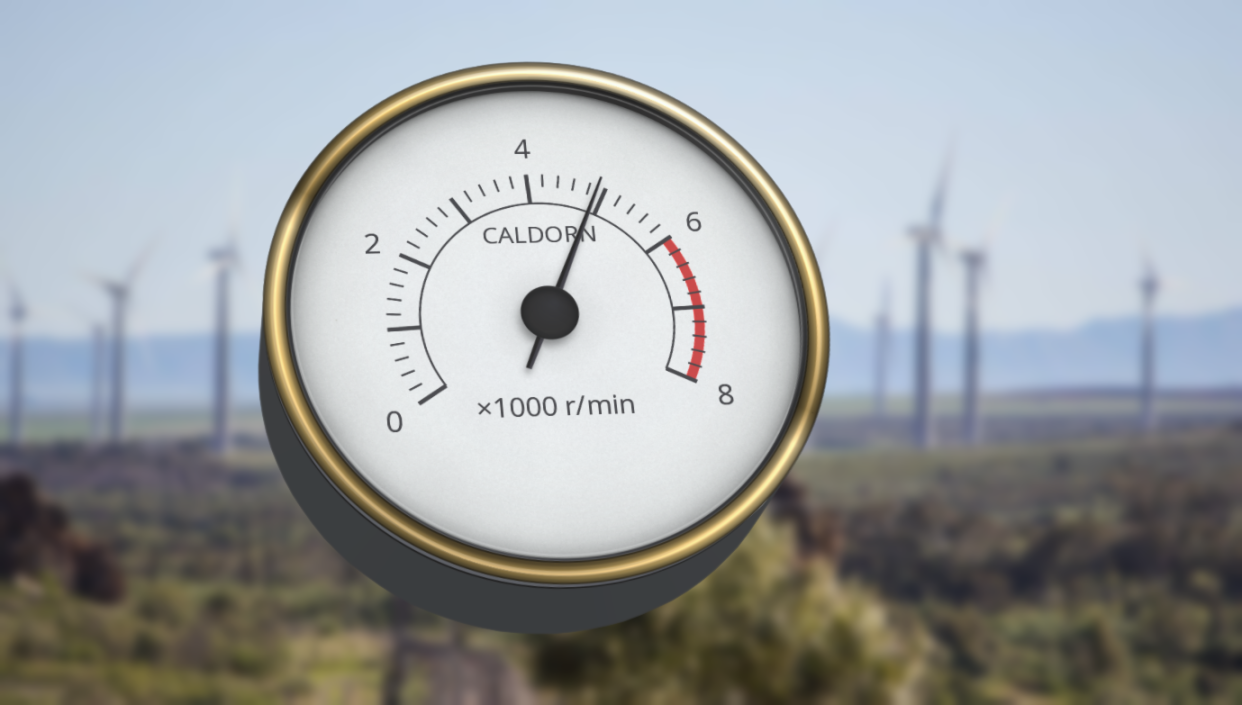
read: value=4900 unit=rpm
